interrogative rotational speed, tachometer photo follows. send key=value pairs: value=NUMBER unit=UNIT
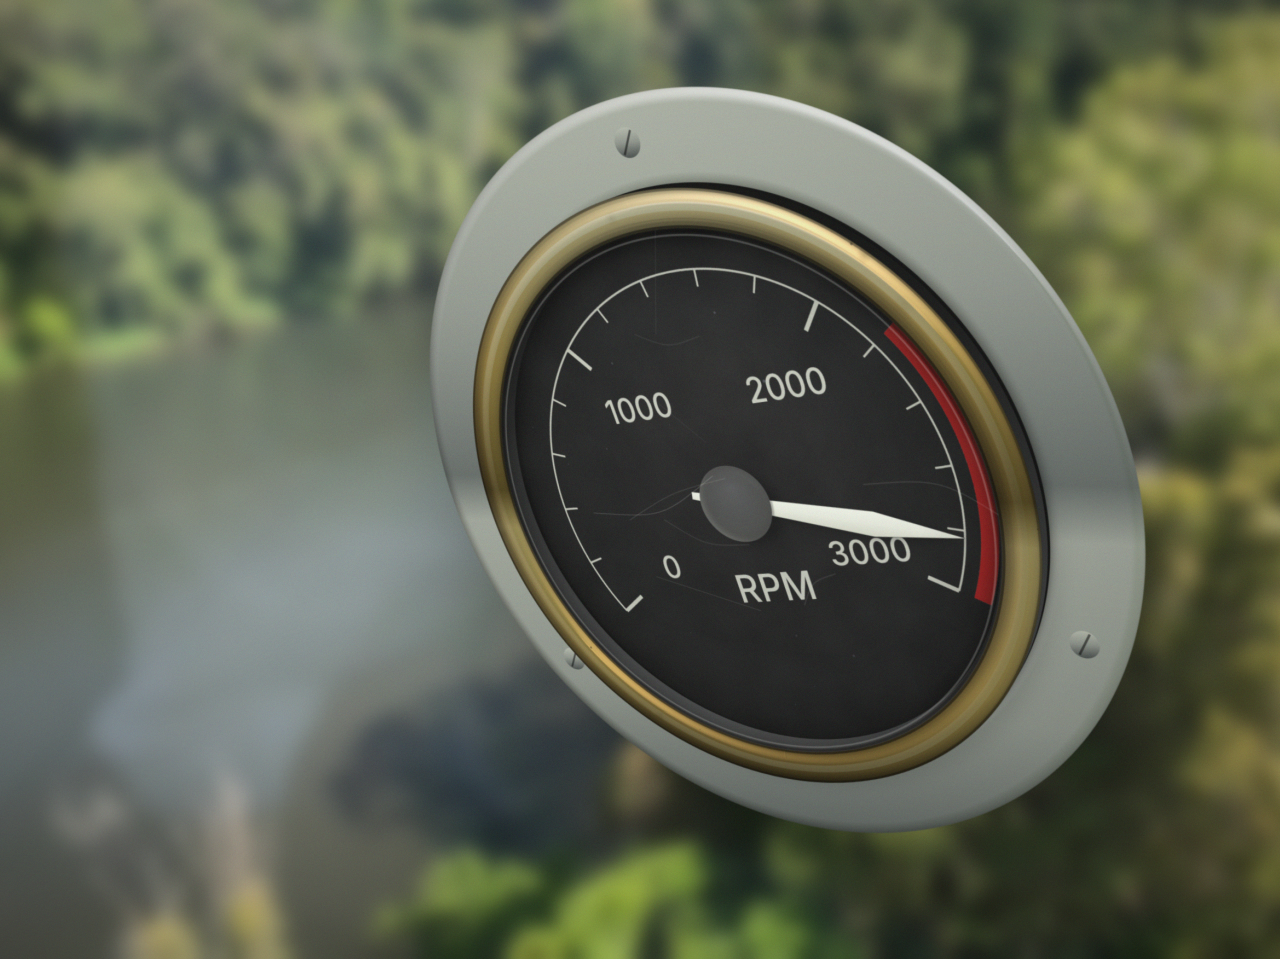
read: value=2800 unit=rpm
